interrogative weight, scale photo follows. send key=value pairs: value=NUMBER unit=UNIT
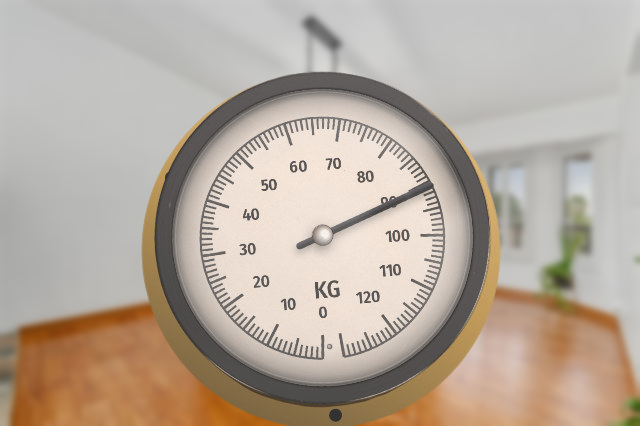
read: value=91 unit=kg
